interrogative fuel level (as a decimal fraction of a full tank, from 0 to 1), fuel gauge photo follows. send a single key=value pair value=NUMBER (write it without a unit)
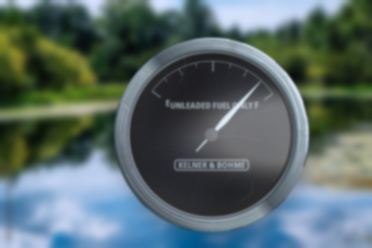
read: value=0.875
